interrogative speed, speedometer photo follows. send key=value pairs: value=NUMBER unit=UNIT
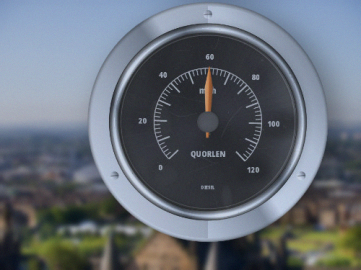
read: value=60 unit=mph
